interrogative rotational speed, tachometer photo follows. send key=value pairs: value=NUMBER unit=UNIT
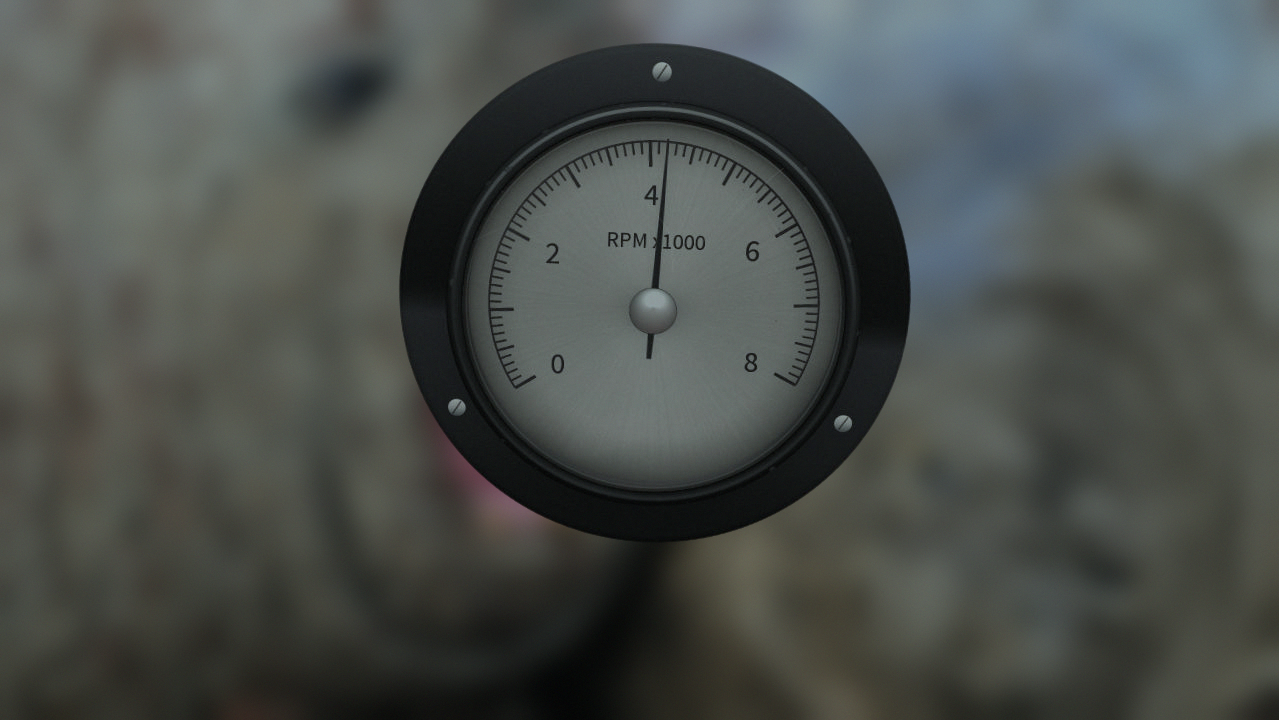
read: value=4200 unit=rpm
